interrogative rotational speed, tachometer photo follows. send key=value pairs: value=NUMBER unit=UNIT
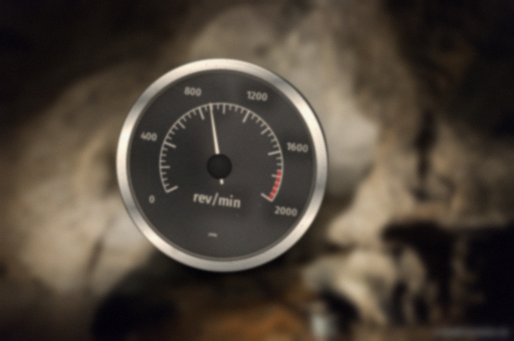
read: value=900 unit=rpm
